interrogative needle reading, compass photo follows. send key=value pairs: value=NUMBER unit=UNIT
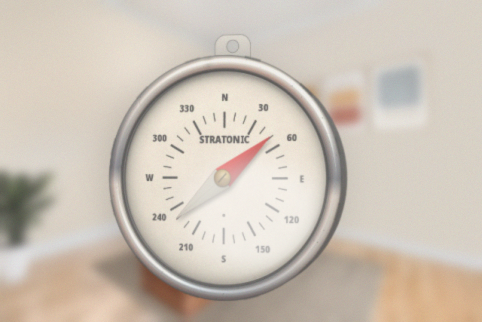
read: value=50 unit=°
